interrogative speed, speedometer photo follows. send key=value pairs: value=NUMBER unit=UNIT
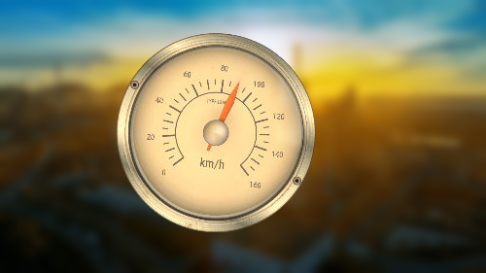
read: value=90 unit=km/h
